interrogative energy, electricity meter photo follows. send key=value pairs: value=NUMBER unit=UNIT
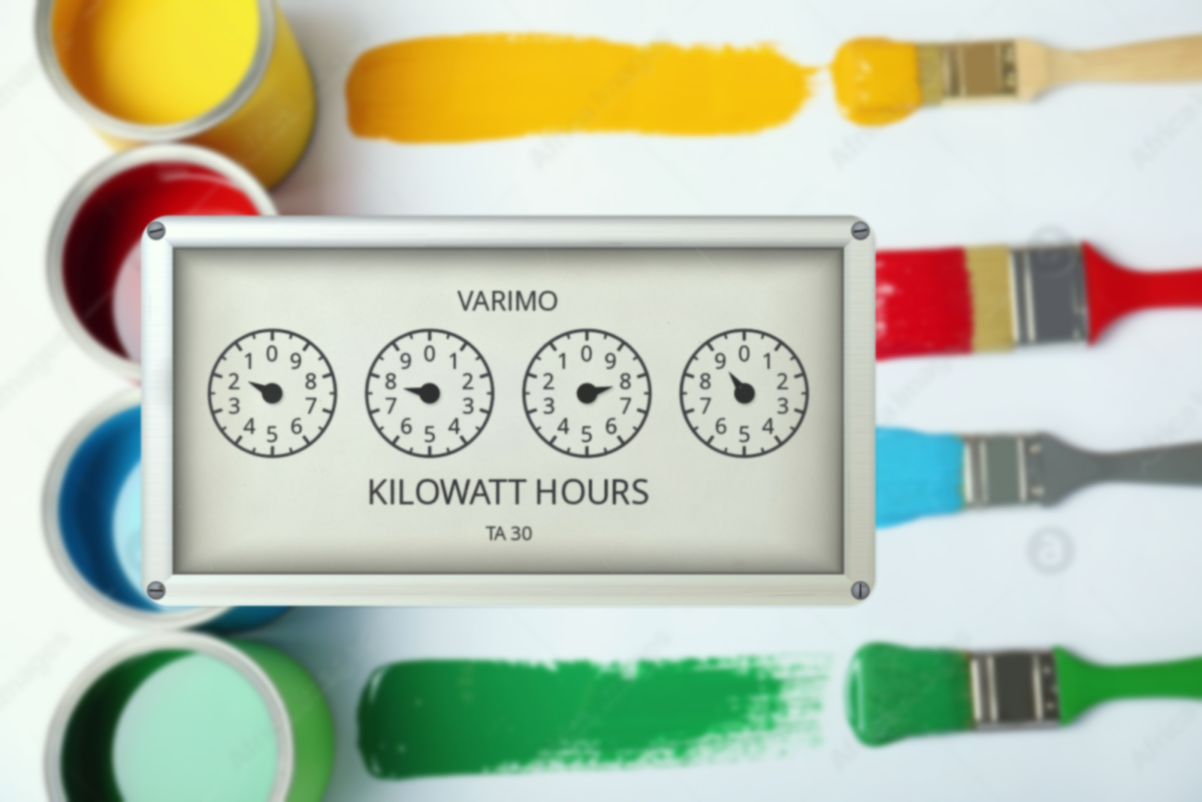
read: value=1779 unit=kWh
